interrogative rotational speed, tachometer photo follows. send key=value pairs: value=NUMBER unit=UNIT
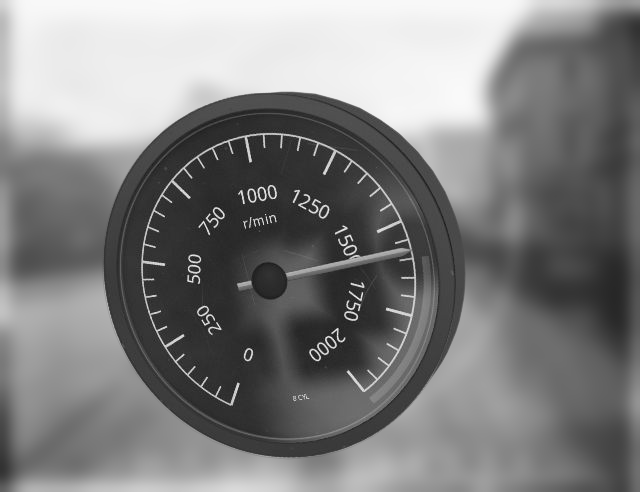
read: value=1575 unit=rpm
